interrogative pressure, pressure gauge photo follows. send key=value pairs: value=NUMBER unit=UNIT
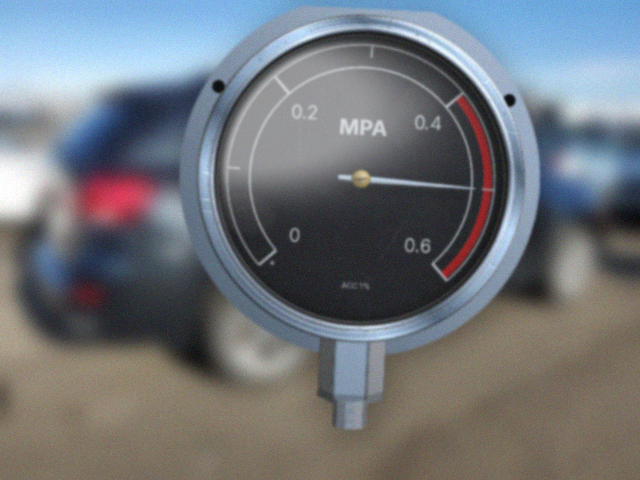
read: value=0.5 unit=MPa
